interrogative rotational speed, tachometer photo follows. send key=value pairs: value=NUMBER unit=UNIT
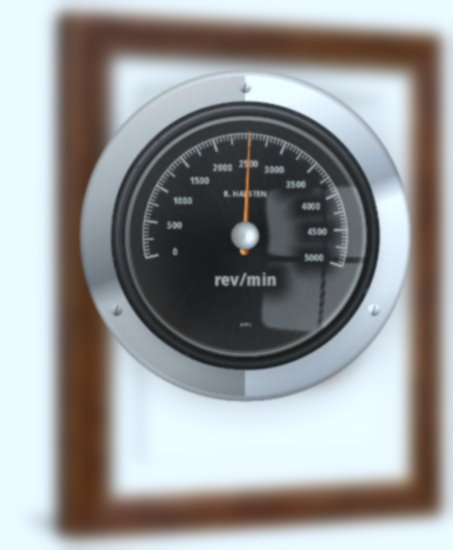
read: value=2500 unit=rpm
